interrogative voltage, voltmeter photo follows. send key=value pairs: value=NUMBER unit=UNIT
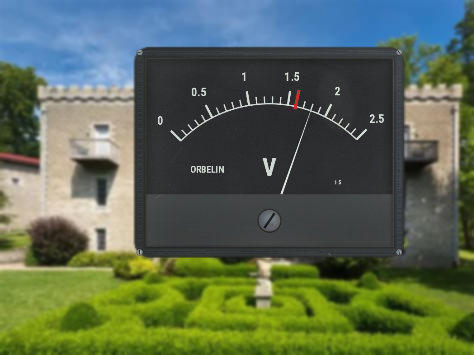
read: value=1.8 unit=V
